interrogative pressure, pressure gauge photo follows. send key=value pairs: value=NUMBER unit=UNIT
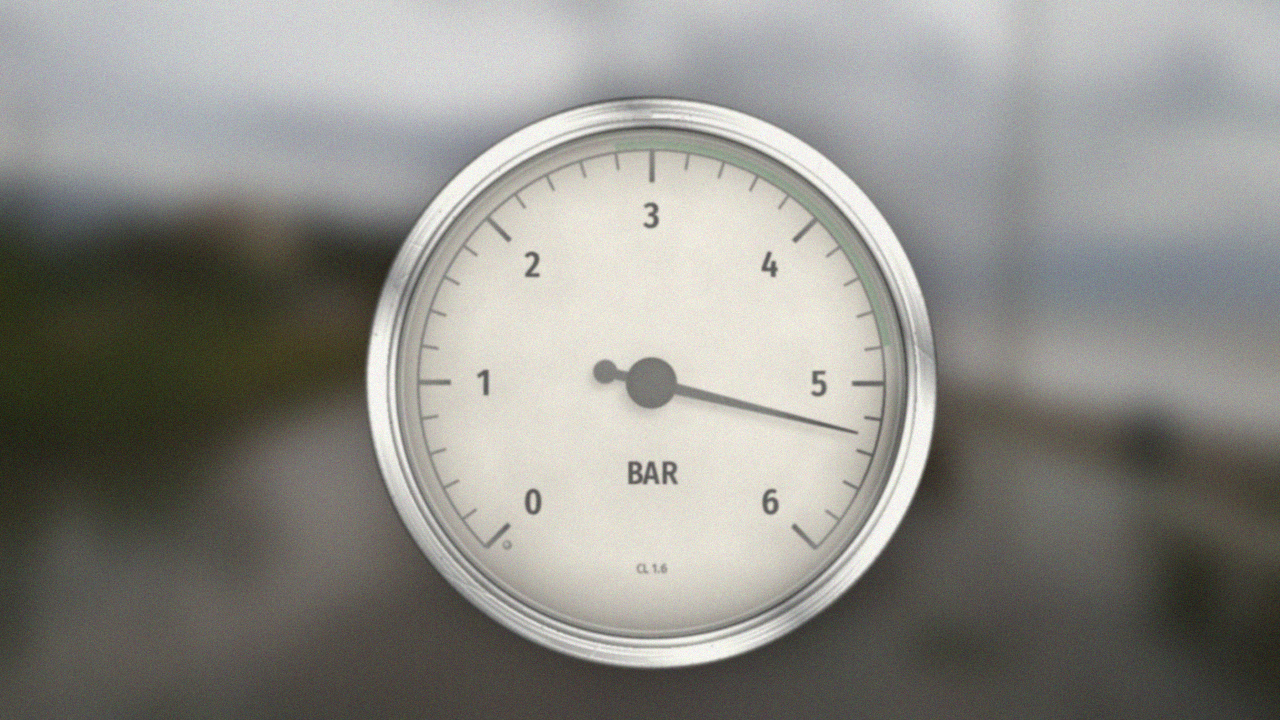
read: value=5.3 unit=bar
